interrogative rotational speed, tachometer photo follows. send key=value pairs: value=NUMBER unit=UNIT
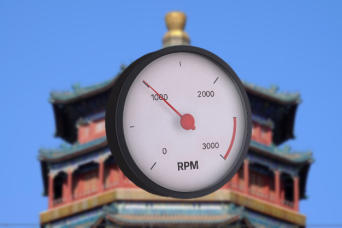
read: value=1000 unit=rpm
